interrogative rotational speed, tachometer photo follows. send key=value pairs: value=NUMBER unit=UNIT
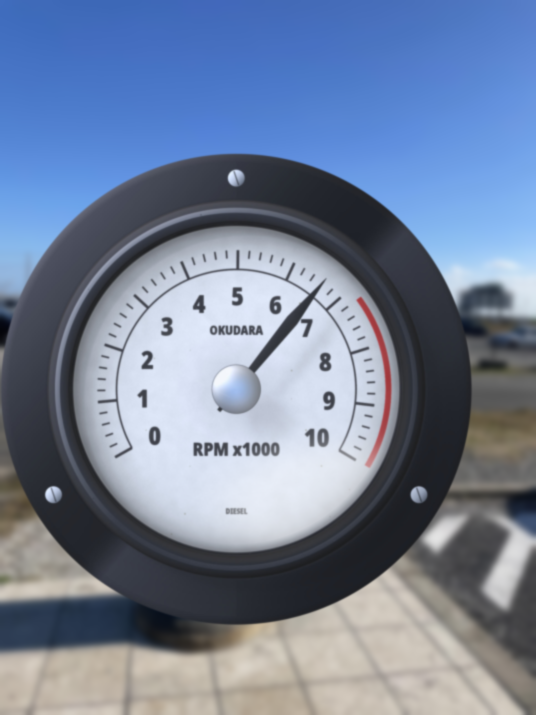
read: value=6600 unit=rpm
